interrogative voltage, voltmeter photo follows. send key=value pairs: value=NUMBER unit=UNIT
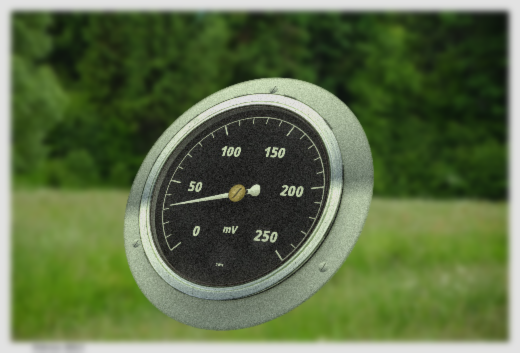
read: value=30 unit=mV
